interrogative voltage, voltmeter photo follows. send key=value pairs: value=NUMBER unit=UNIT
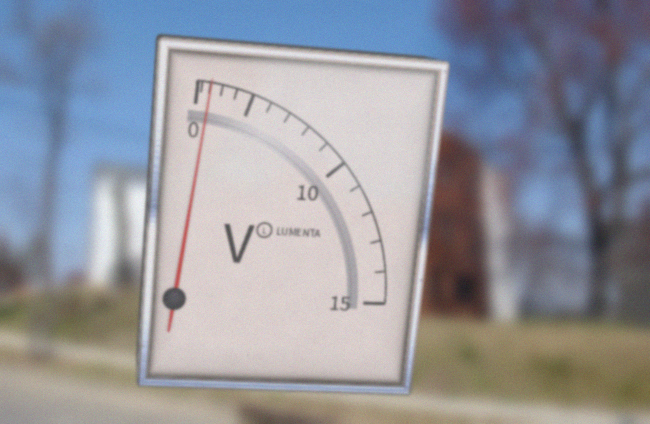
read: value=2 unit=V
